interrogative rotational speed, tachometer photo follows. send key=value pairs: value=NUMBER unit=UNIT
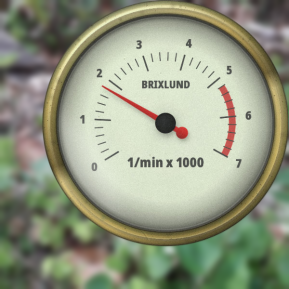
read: value=1800 unit=rpm
